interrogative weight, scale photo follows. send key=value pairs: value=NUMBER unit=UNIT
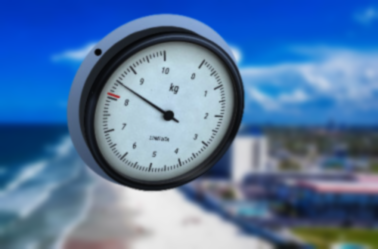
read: value=8.5 unit=kg
